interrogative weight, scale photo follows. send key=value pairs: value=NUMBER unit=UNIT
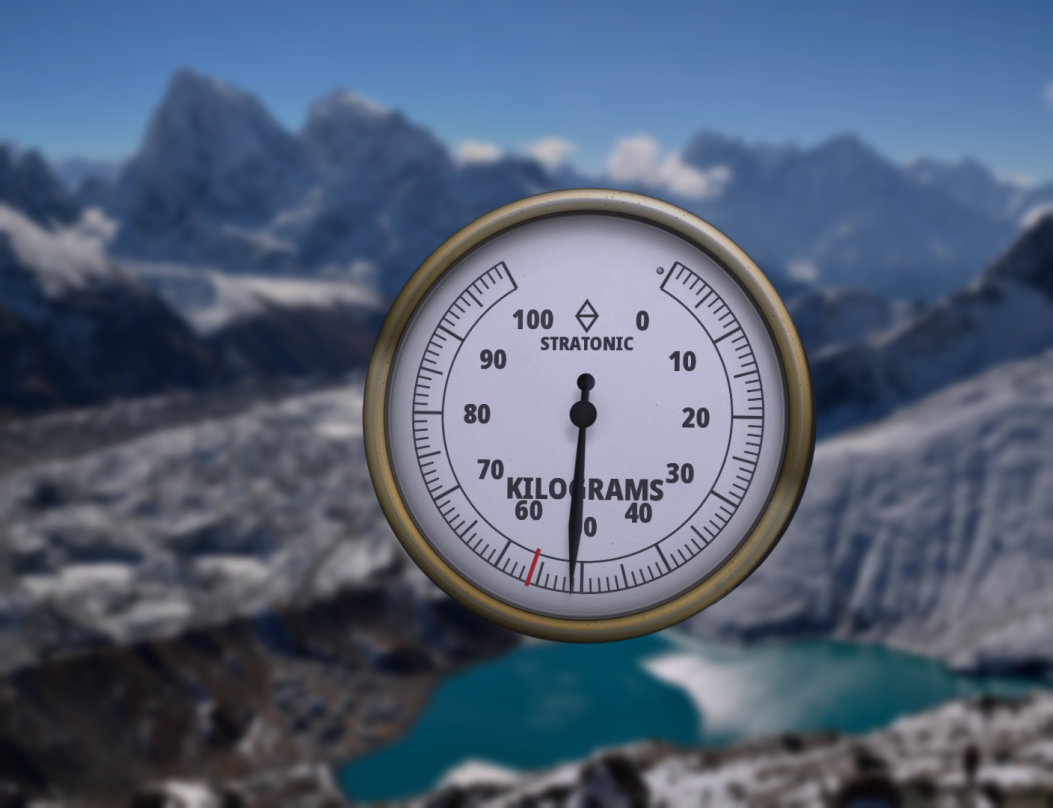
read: value=51 unit=kg
